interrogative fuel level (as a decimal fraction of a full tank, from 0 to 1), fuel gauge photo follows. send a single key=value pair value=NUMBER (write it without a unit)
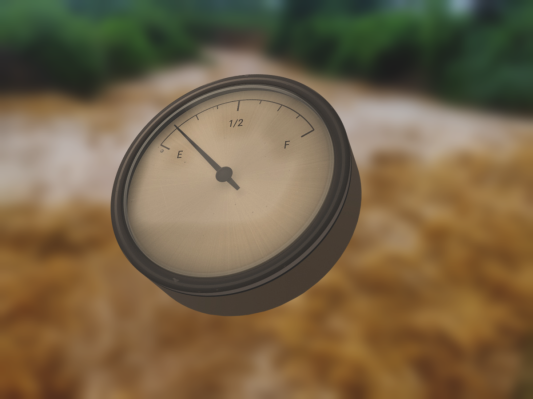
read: value=0.125
